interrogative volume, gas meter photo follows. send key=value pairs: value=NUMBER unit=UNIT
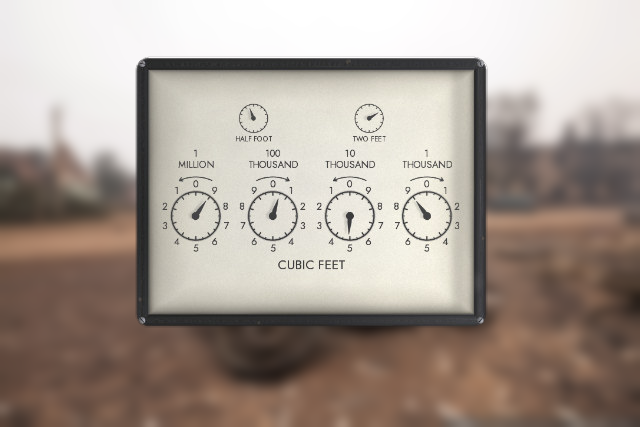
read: value=904900 unit=ft³
